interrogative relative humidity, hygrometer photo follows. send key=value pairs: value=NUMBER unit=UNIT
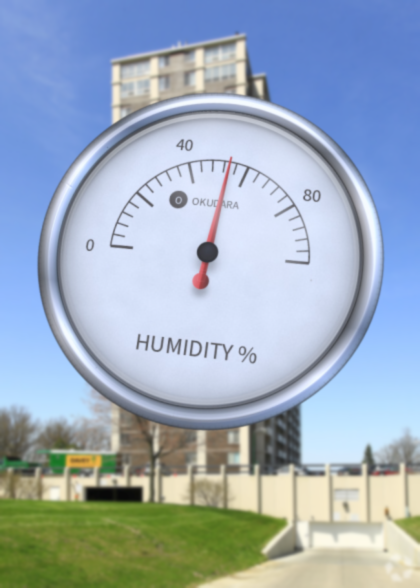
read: value=54 unit=%
